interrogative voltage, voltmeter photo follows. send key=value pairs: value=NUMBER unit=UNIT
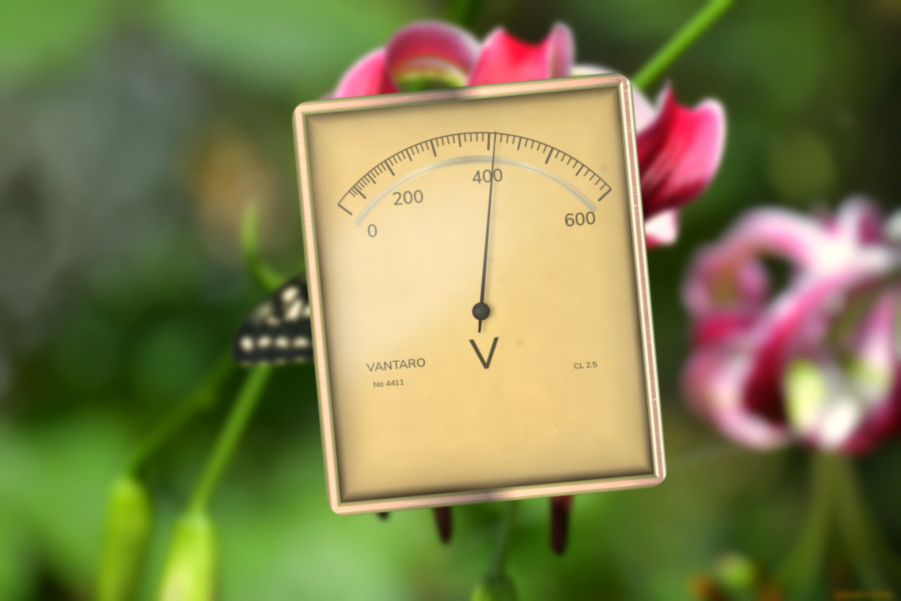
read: value=410 unit=V
